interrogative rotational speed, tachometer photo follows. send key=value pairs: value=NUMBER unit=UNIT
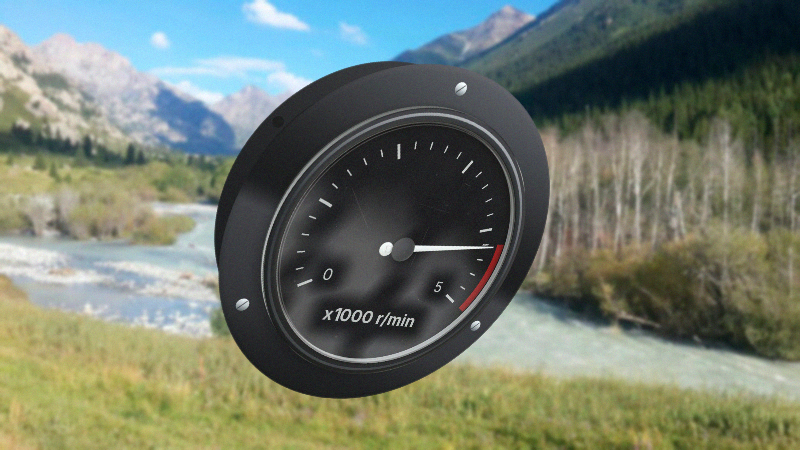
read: value=4200 unit=rpm
